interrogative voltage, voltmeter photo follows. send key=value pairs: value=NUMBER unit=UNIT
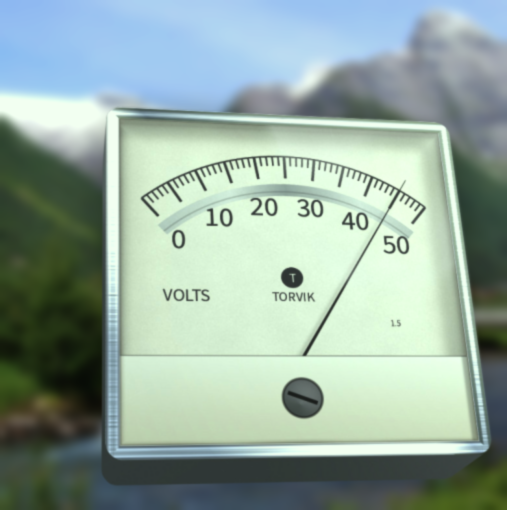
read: value=45 unit=V
